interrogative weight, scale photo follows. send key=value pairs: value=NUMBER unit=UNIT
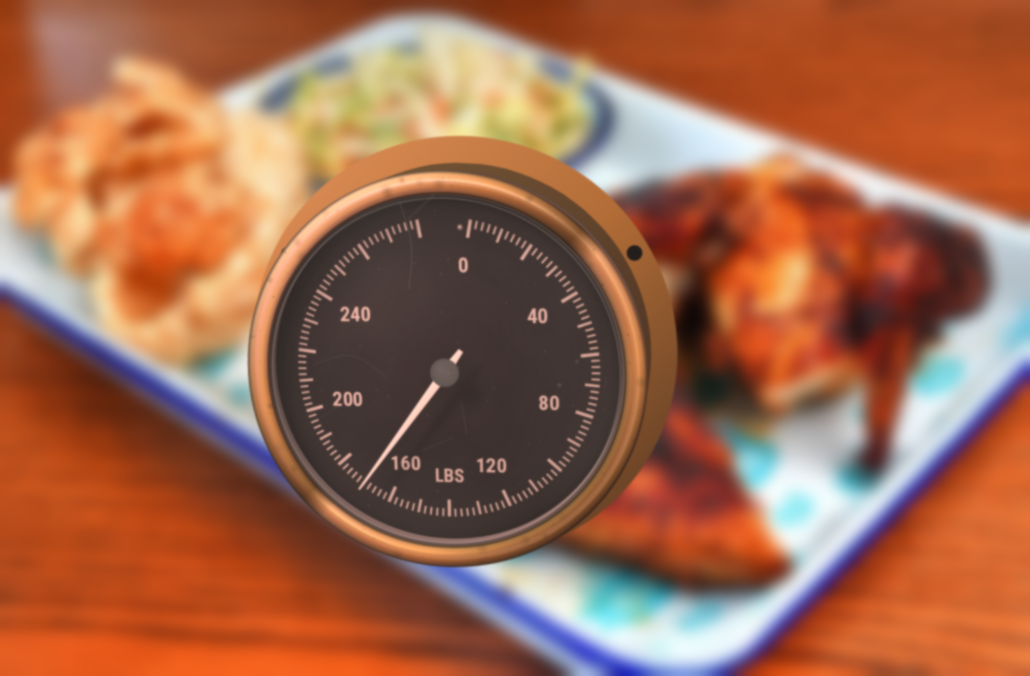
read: value=170 unit=lb
